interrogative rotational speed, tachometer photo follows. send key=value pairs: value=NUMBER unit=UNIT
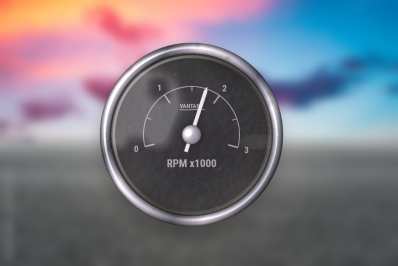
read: value=1750 unit=rpm
